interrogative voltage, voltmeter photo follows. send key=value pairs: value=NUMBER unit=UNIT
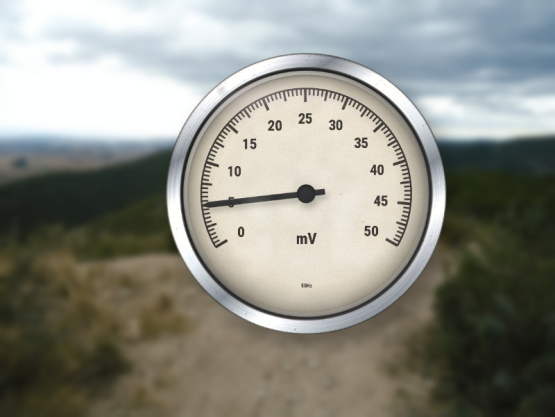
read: value=5 unit=mV
